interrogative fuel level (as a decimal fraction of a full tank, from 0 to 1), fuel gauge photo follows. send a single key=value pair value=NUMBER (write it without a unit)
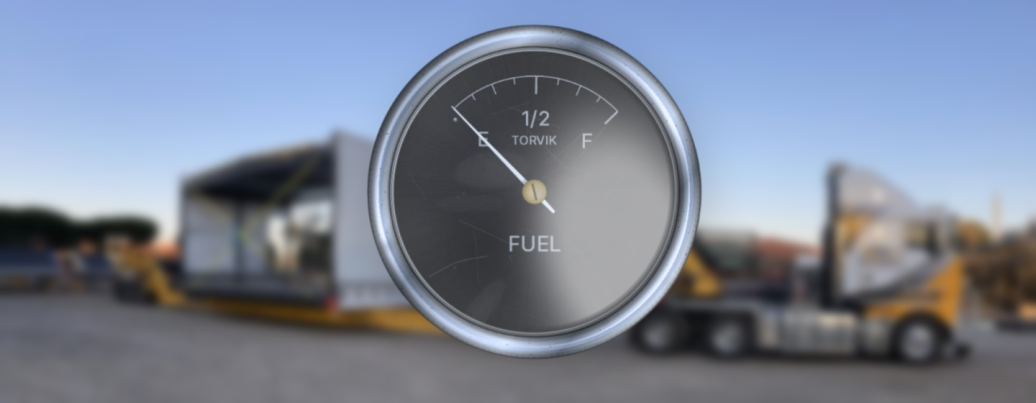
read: value=0
